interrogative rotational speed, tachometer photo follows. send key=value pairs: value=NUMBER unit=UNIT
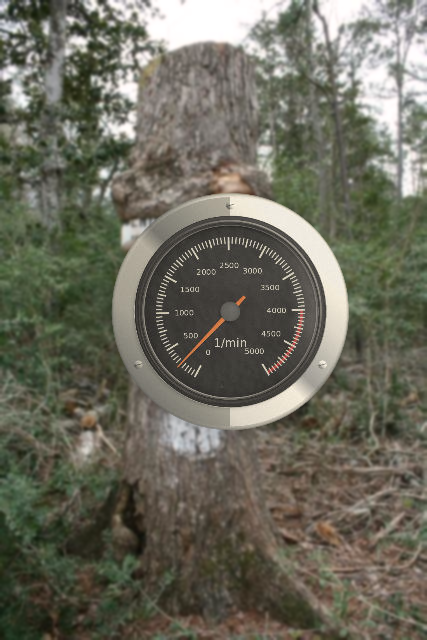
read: value=250 unit=rpm
